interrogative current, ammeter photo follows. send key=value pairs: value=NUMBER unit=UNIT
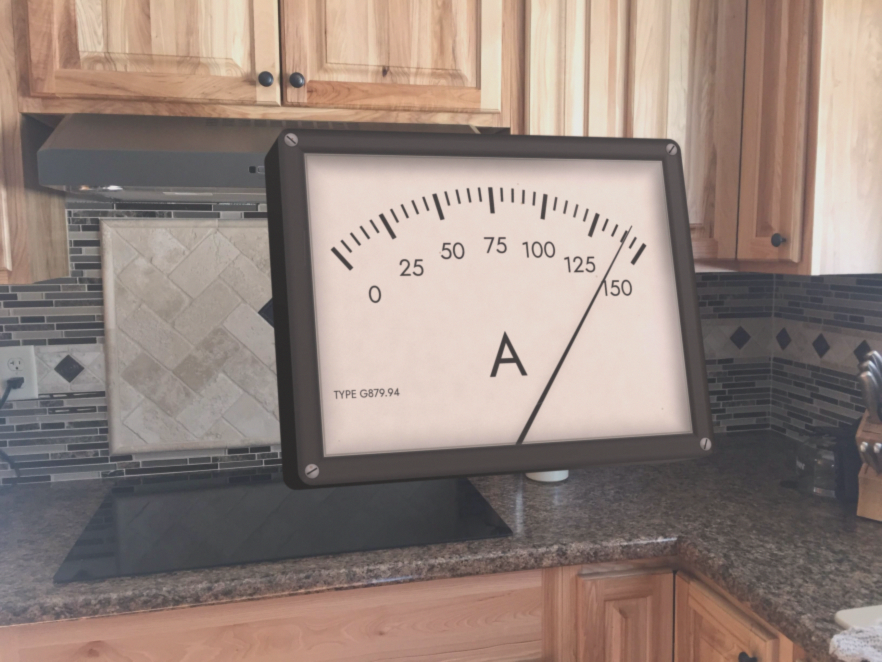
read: value=140 unit=A
